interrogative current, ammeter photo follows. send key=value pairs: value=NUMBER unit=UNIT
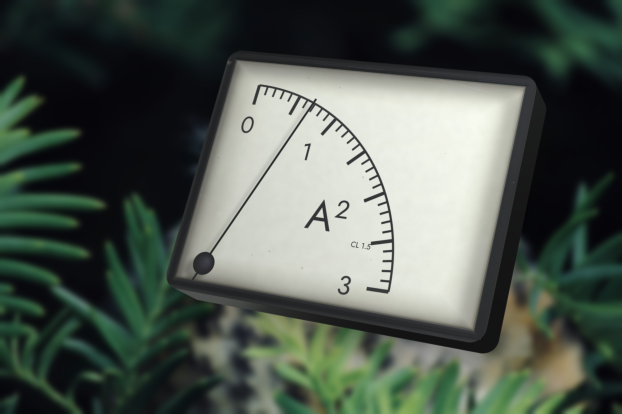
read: value=0.7 unit=A
